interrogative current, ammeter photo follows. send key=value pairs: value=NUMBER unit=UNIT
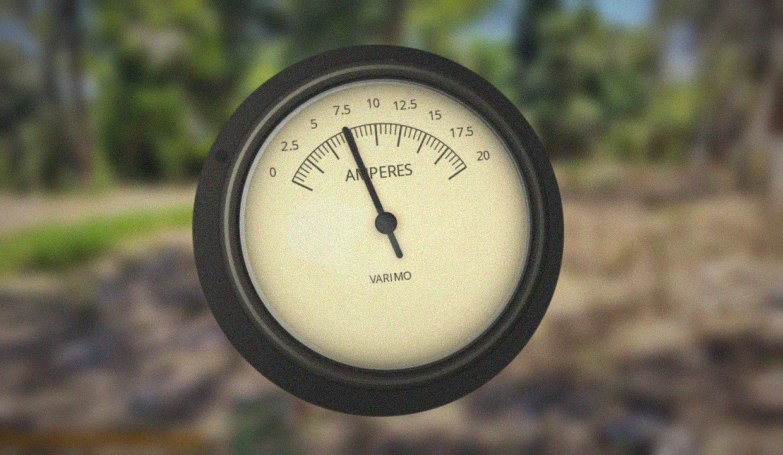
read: value=7 unit=A
